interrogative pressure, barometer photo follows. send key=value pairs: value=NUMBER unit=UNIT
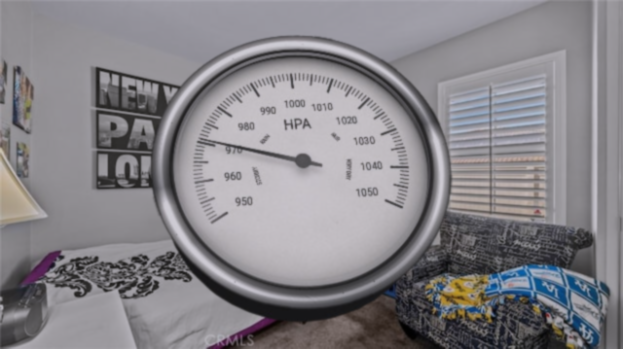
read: value=970 unit=hPa
